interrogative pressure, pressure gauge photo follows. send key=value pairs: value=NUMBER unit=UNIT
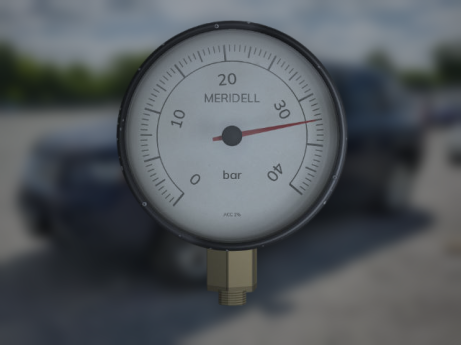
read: value=32.5 unit=bar
